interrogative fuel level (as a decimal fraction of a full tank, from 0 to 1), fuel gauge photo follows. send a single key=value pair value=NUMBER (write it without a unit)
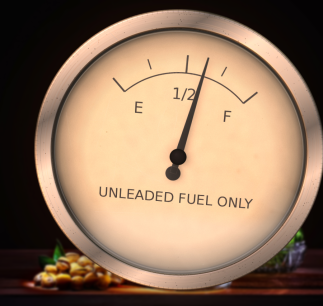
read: value=0.625
